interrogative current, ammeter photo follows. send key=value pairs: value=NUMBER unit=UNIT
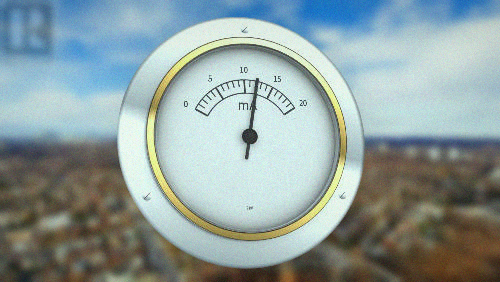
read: value=12 unit=mA
